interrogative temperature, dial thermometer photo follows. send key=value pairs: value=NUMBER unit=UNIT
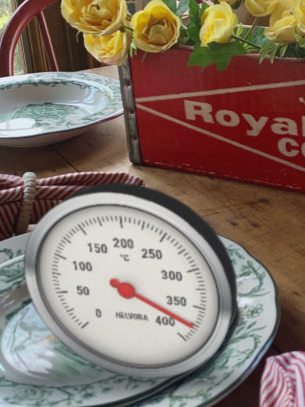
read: value=375 unit=°C
